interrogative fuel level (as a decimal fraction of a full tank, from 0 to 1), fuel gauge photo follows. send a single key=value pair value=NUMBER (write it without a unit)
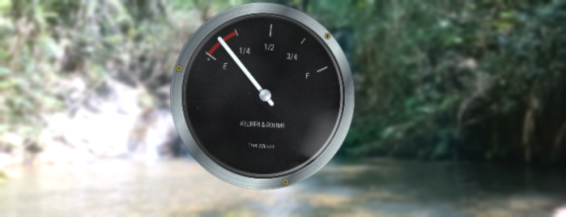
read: value=0.125
